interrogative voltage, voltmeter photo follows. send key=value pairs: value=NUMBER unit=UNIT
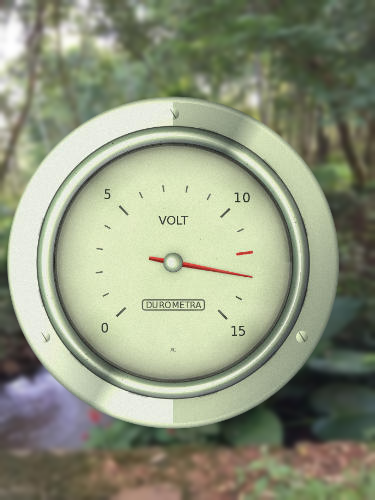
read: value=13 unit=V
